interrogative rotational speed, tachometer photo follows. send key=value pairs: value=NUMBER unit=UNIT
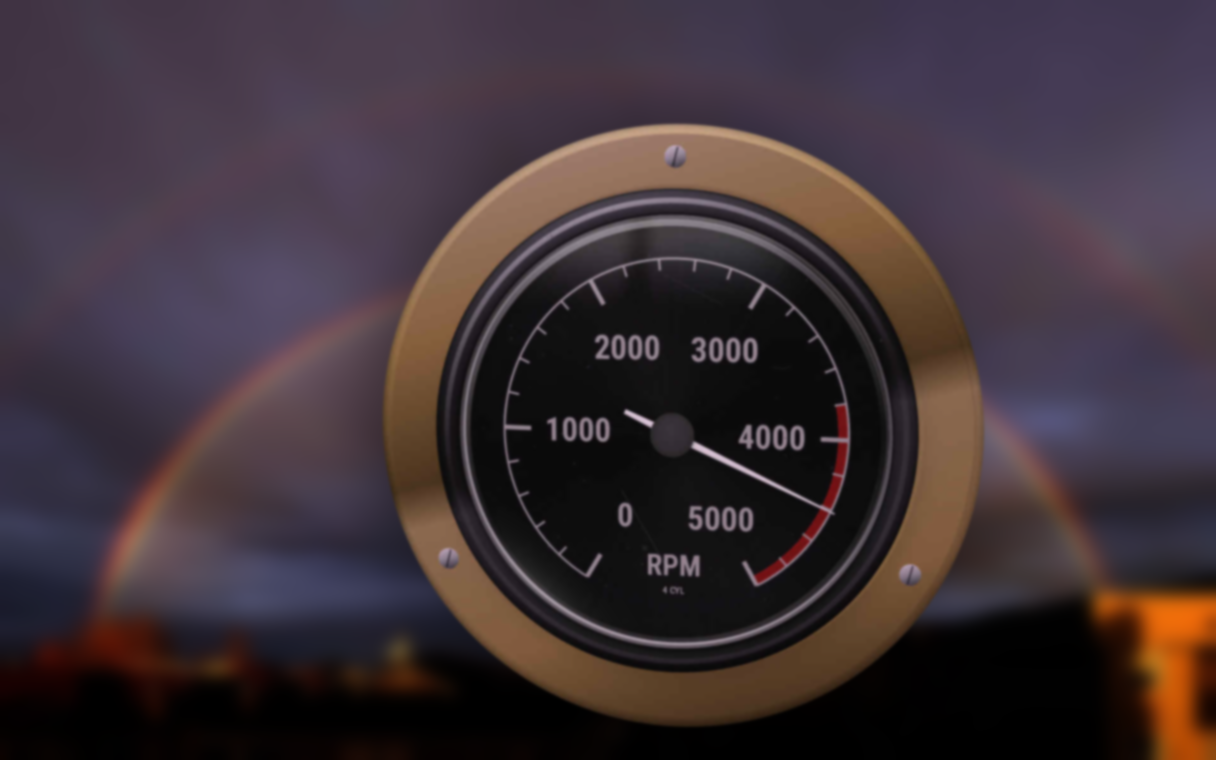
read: value=4400 unit=rpm
